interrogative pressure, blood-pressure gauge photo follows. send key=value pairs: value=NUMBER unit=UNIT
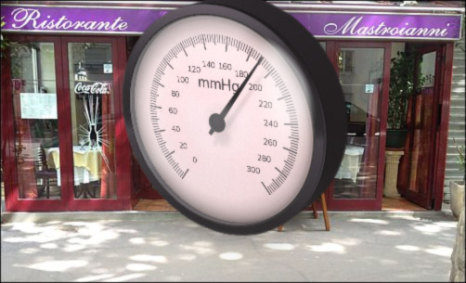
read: value=190 unit=mmHg
